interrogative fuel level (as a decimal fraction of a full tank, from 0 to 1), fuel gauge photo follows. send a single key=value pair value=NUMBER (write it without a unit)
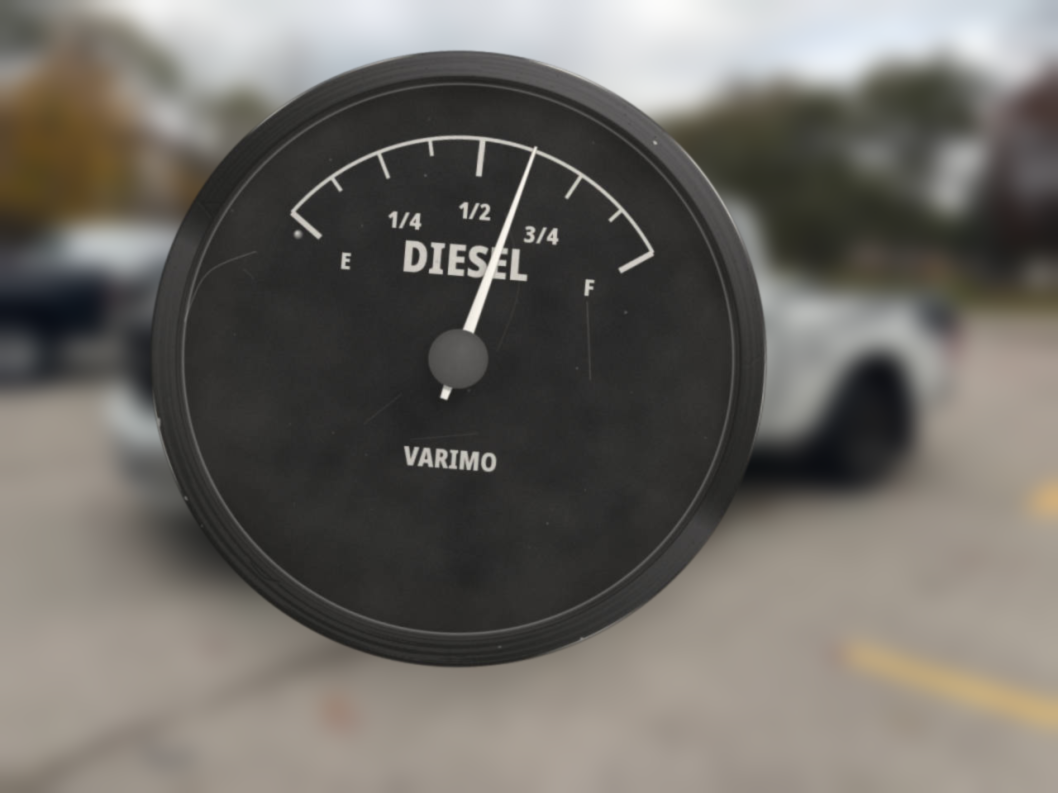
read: value=0.625
